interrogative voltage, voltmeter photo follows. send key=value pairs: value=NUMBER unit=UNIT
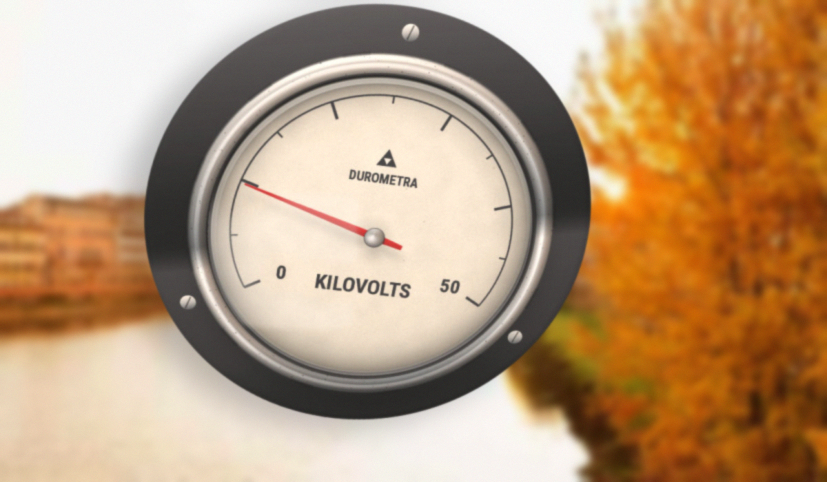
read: value=10 unit=kV
